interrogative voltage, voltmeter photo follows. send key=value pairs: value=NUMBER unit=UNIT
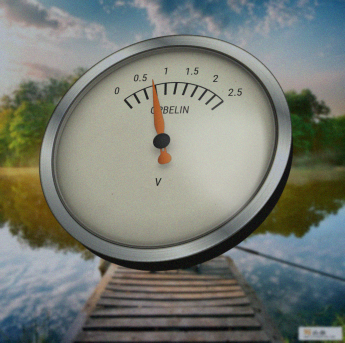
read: value=0.75 unit=V
